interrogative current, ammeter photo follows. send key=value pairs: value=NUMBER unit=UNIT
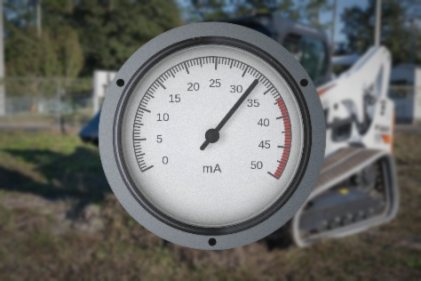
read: value=32.5 unit=mA
